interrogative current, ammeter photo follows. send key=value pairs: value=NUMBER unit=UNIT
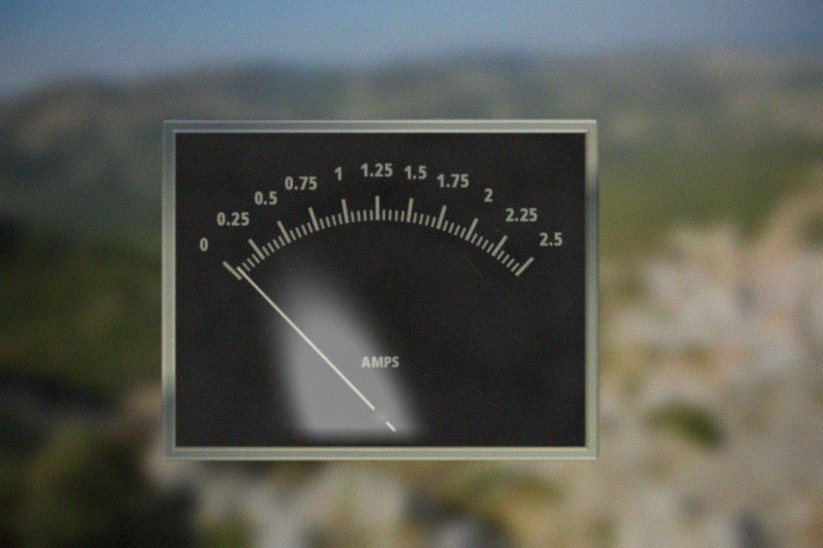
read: value=0.05 unit=A
